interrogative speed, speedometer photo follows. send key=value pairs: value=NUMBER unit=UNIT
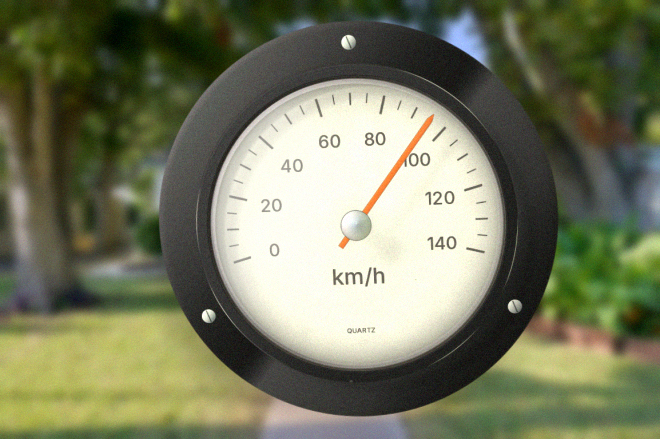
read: value=95 unit=km/h
